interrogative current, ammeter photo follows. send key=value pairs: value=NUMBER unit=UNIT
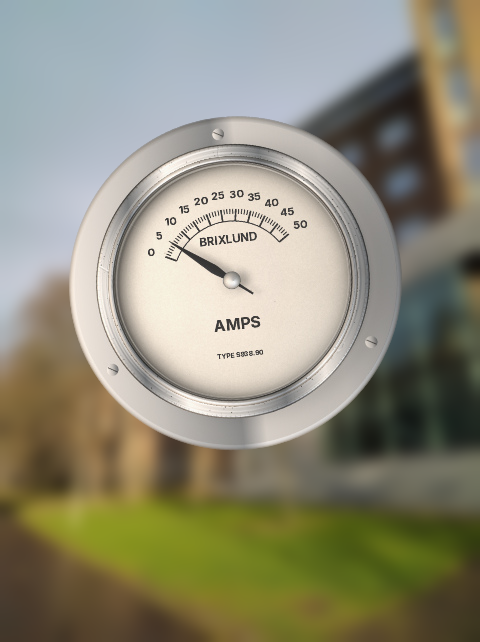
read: value=5 unit=A
